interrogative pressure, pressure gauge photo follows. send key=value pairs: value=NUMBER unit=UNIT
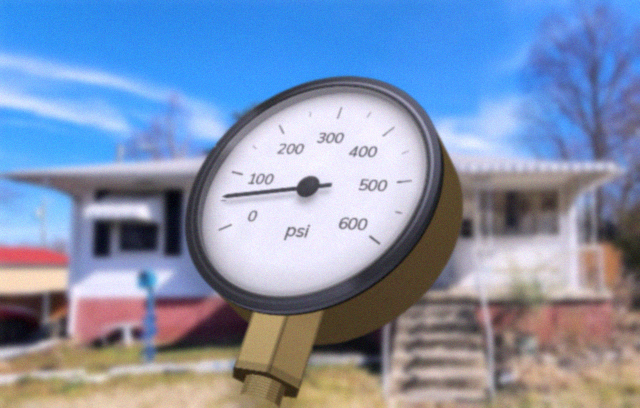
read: value=50 unit=psi
